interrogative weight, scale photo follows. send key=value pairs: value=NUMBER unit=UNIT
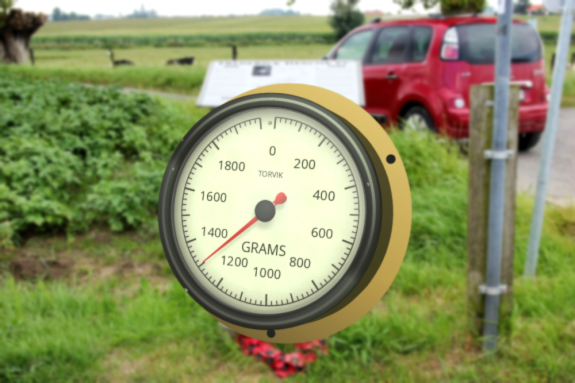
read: value=1300 unit=g
